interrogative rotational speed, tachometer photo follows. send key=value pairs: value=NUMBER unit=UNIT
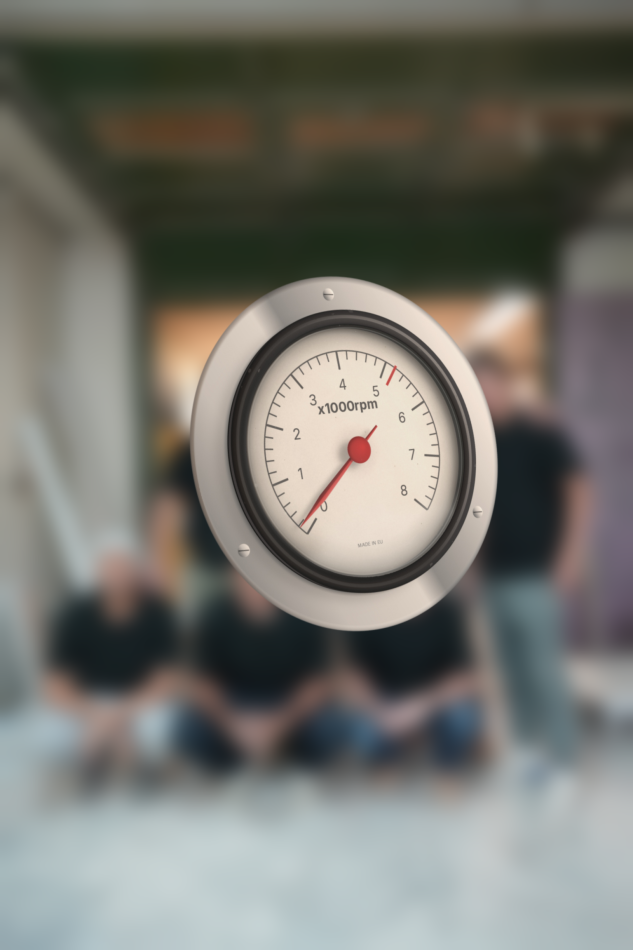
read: value=200 unit=rpm
